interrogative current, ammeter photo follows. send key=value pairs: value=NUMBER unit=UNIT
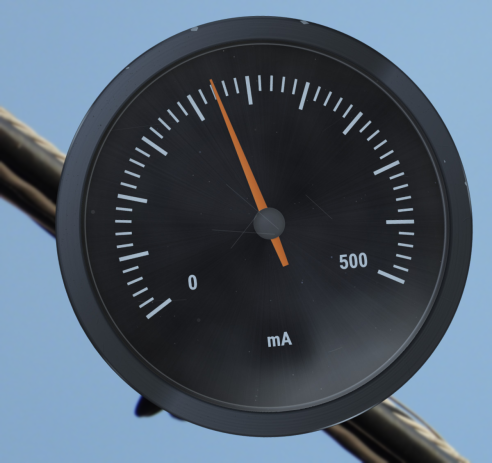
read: value=220 unit=mA
